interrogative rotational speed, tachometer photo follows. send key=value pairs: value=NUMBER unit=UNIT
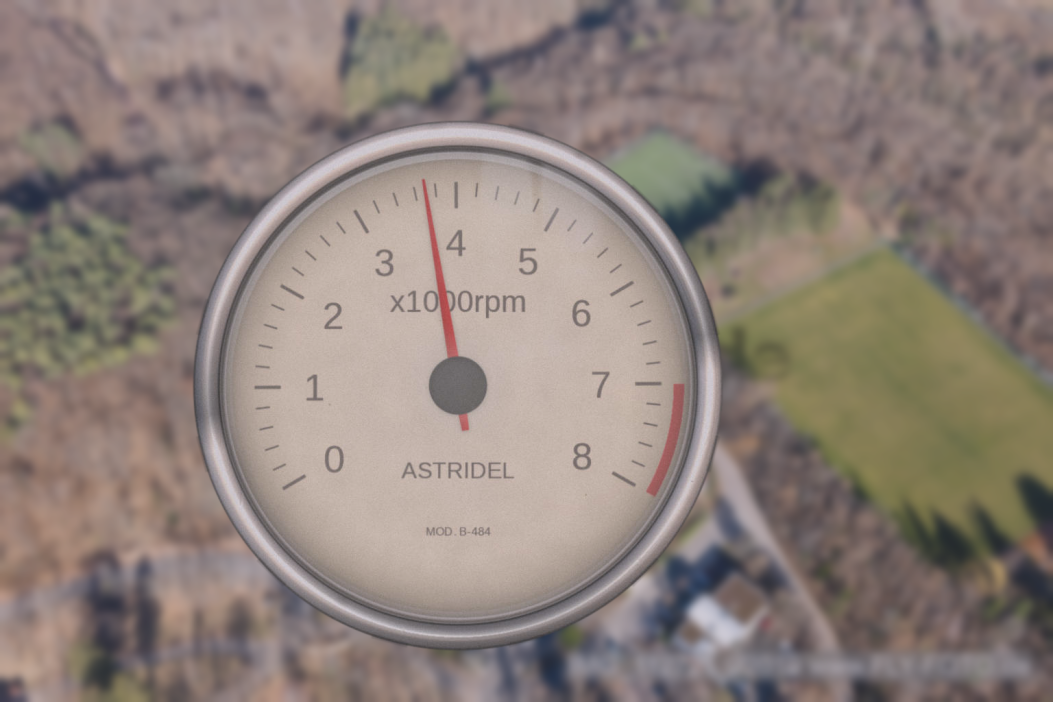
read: value=3700 unit=rpm
